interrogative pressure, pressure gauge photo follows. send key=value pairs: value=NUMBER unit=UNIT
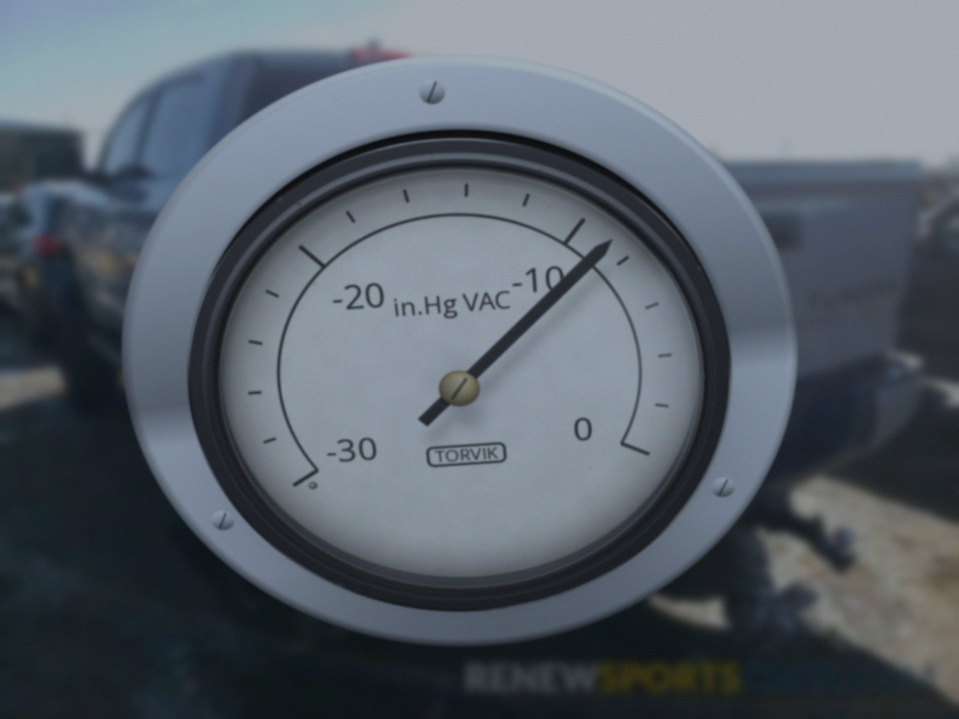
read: value=-9 unit=inHg
